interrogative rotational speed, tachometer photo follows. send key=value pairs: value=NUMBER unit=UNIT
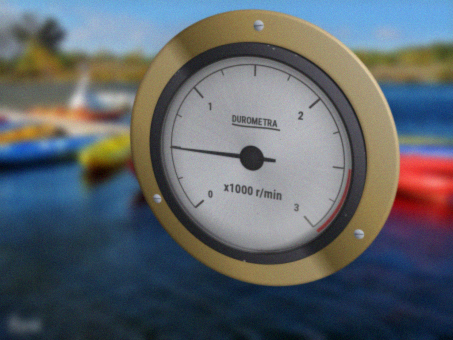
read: value=500 unit=rpm
